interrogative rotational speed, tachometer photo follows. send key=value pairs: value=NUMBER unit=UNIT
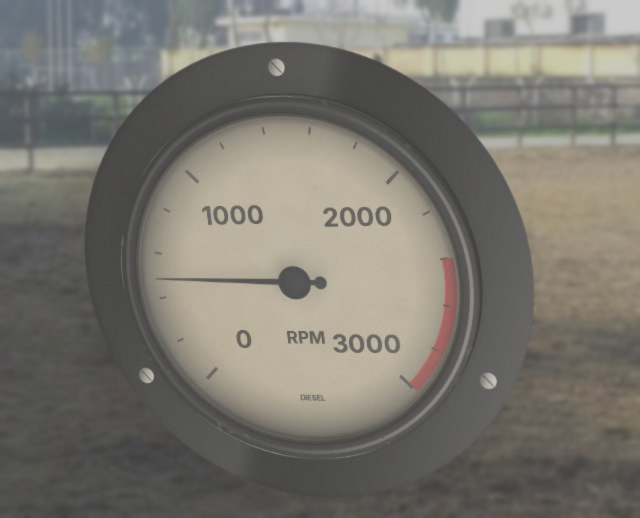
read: value=500 unit=rpm
